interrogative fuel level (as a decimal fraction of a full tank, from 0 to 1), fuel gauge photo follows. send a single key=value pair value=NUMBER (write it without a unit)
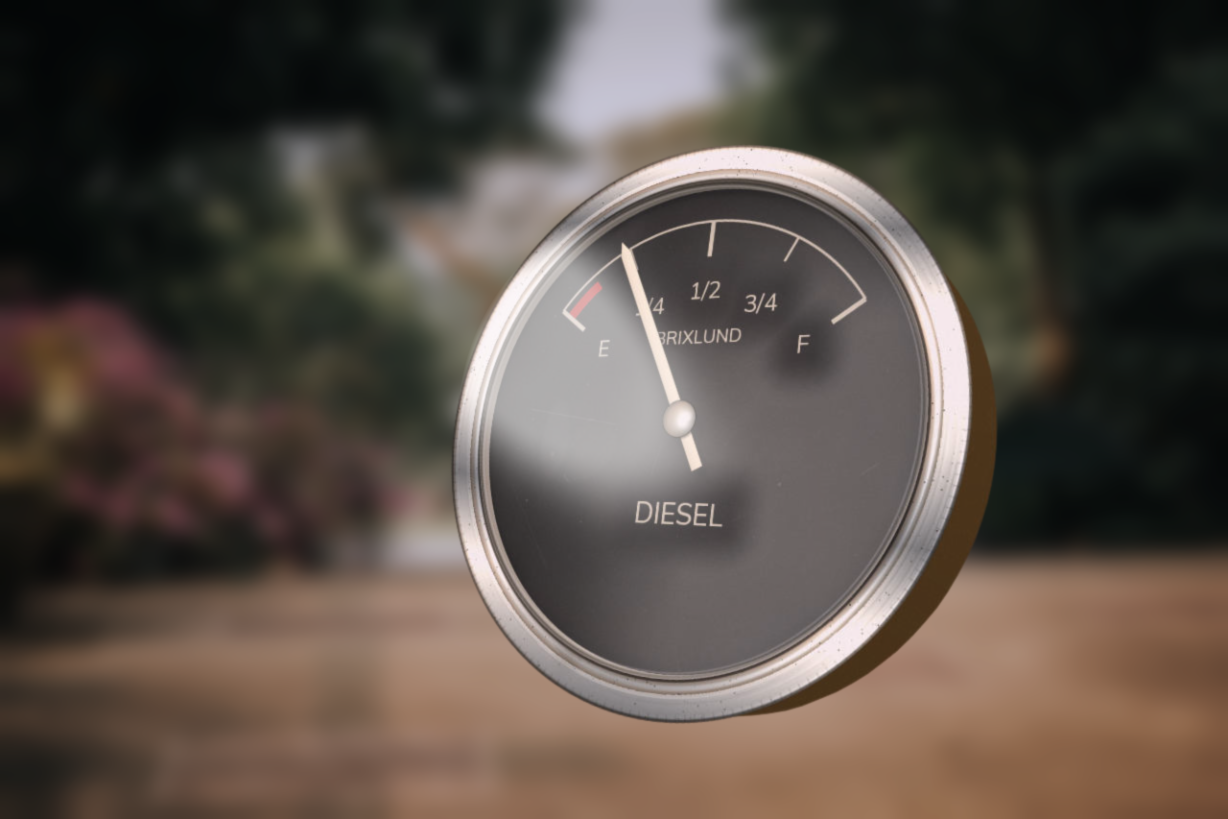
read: value=0.25
